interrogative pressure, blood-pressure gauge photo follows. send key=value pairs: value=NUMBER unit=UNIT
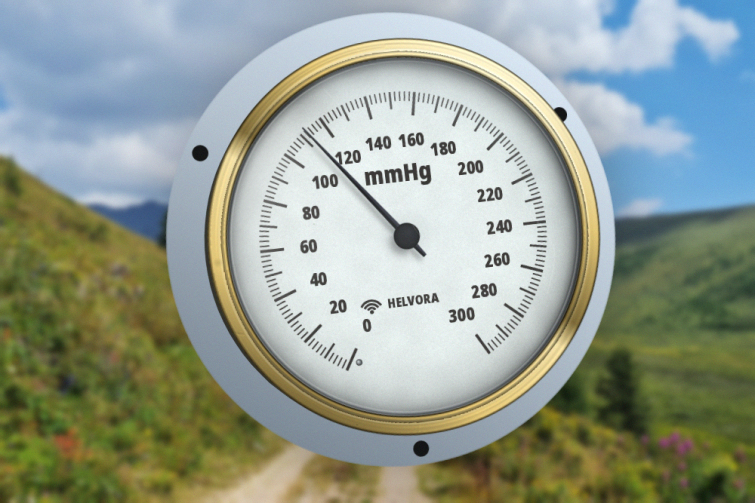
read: value=112 unit=mmHg
